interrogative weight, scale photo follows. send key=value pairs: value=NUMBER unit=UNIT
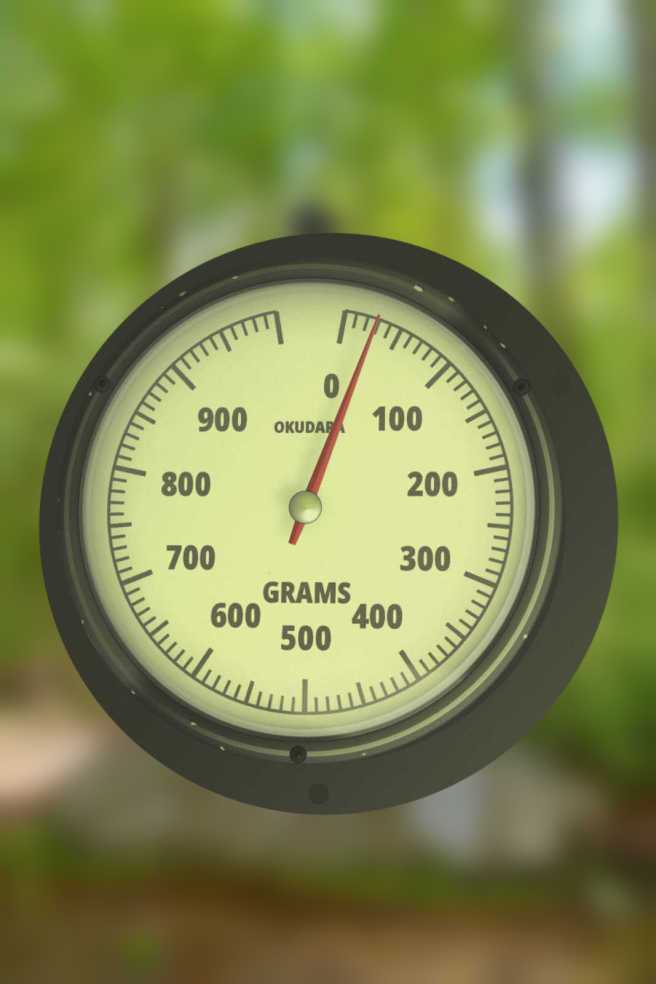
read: value=30 unit=g
